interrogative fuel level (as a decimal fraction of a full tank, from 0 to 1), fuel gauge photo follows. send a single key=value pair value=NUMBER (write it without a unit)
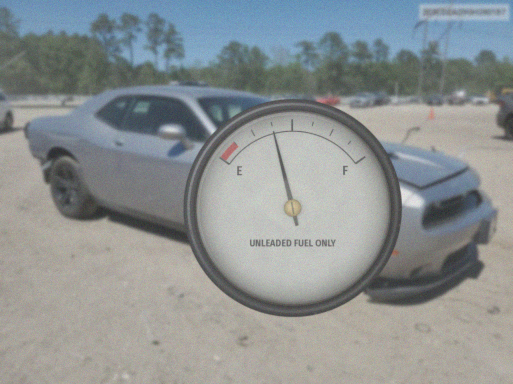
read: value=0.375
